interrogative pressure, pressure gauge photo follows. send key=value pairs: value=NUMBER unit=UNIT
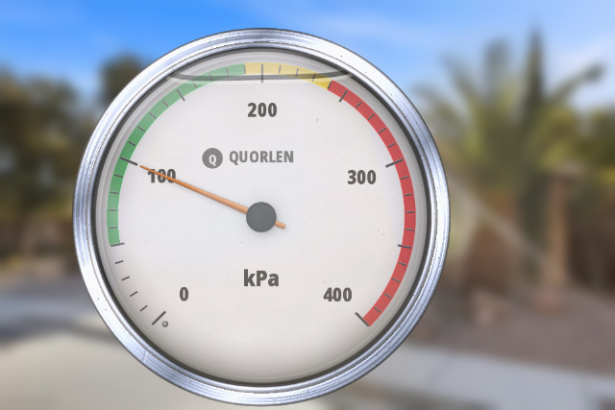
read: value=100 unit=kPa
